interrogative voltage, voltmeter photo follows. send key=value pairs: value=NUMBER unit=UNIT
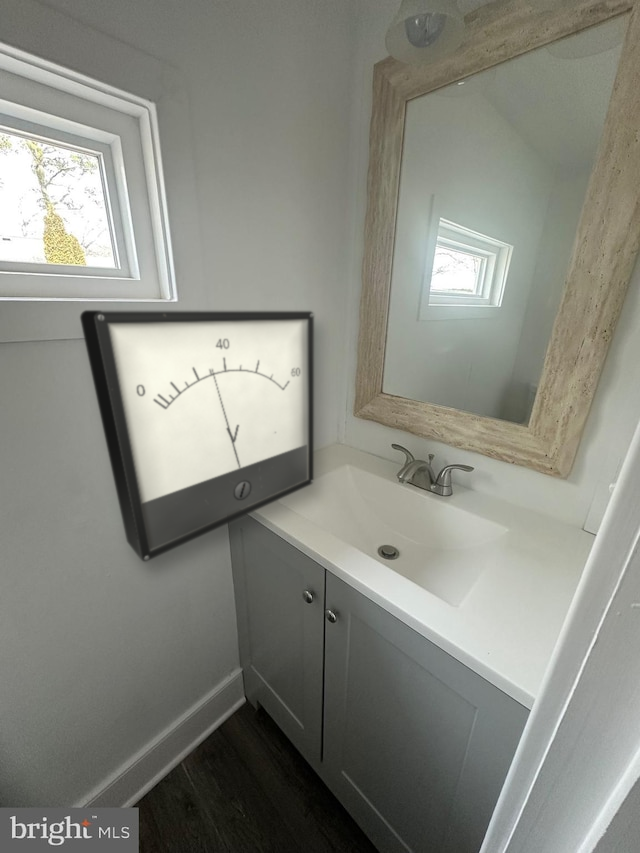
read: value=35 unit=V
